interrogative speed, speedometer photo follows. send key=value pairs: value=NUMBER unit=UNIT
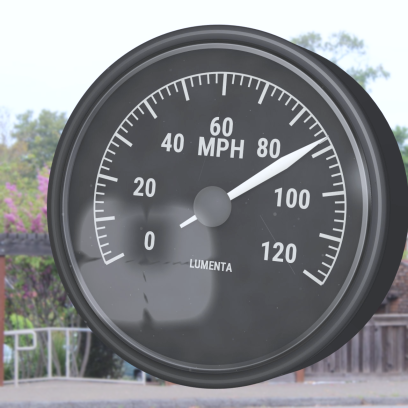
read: value=88 unit=mph
